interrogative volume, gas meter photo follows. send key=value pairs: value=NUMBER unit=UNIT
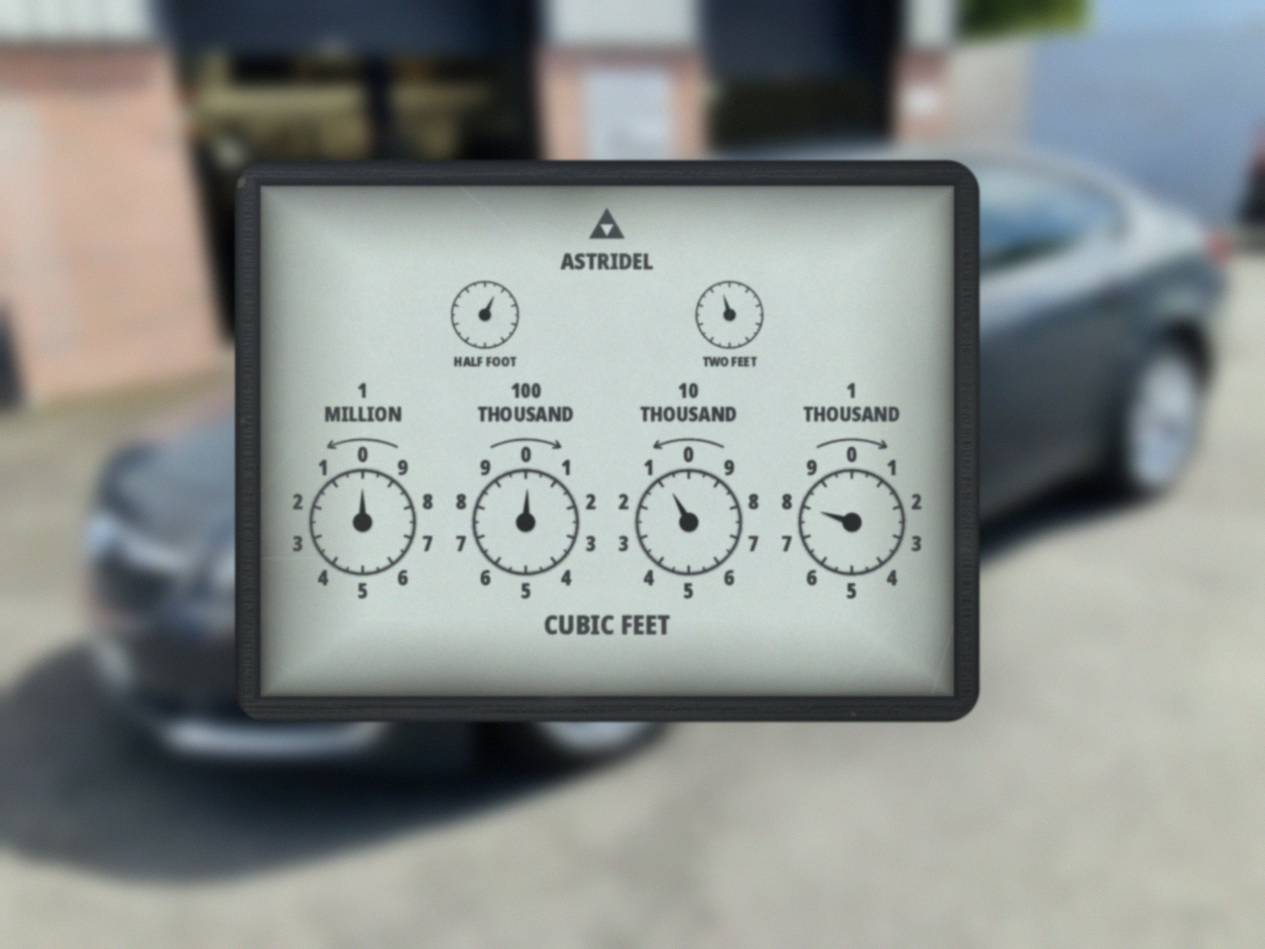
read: value=800 unit=ft³
